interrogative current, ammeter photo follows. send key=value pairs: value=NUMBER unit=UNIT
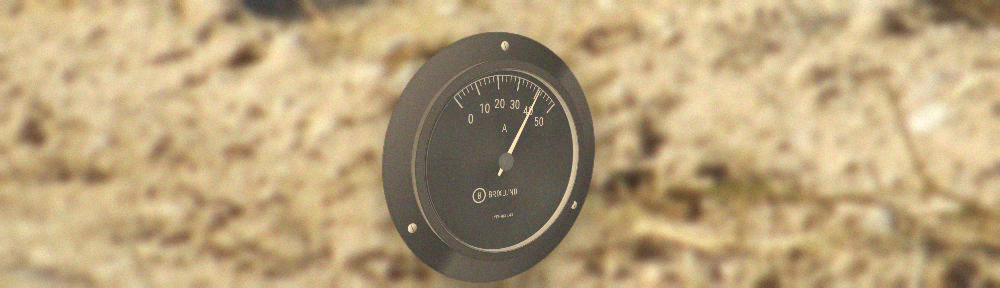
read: value=40 unit=A
